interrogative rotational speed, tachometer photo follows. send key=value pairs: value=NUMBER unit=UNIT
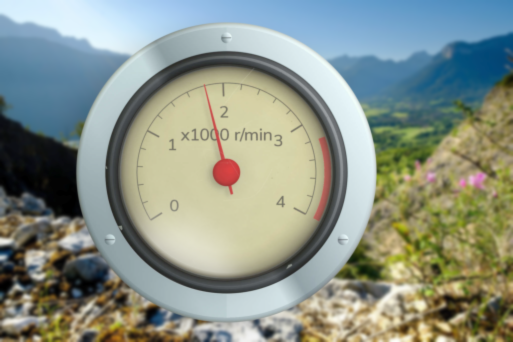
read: value=1800 unit=rpm
